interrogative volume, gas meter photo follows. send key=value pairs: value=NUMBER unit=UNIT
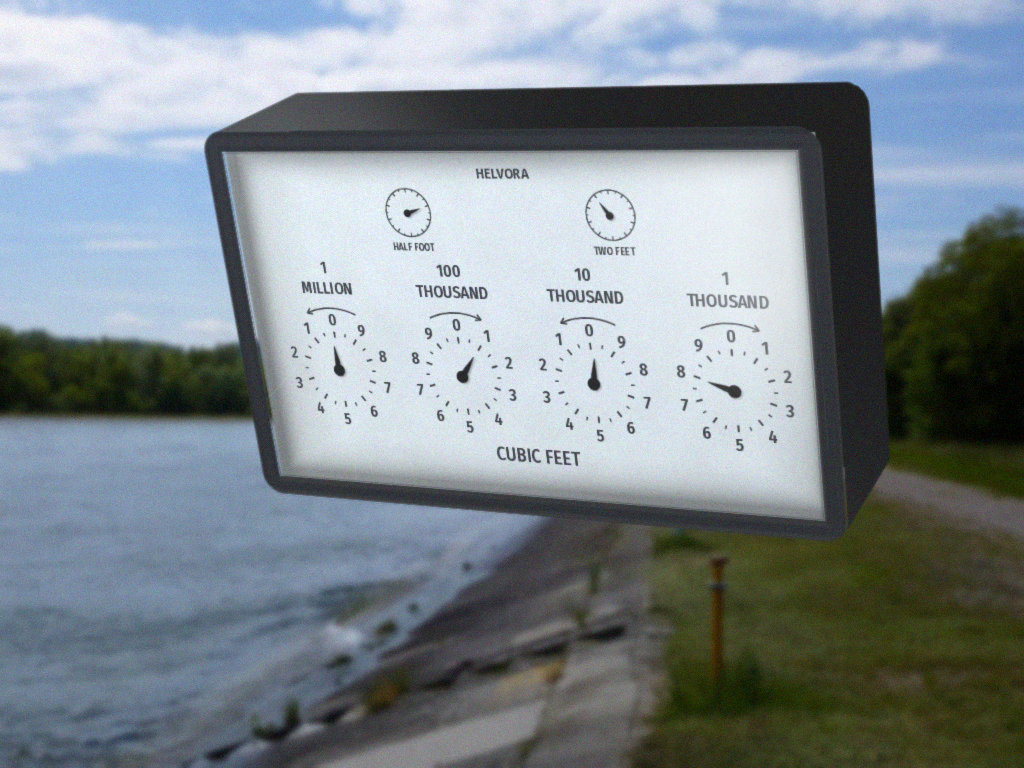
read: value=9800 unit=ft³
